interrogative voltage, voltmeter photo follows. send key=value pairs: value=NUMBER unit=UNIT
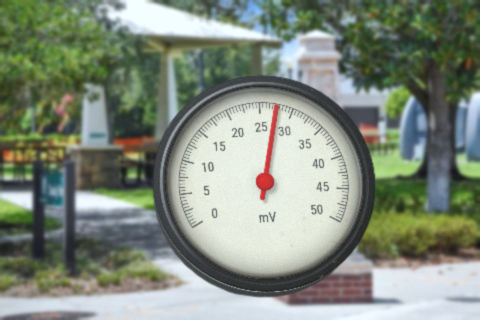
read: value=27.5 unit=mV
